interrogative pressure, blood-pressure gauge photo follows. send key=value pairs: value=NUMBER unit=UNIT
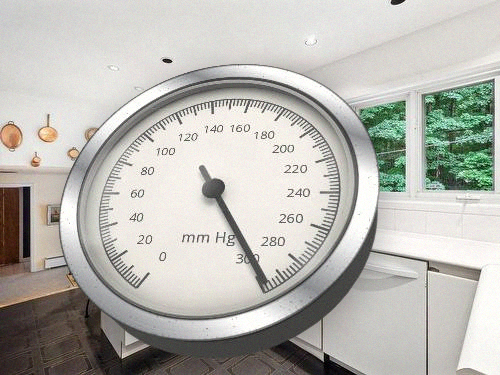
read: value=298 unit=mmHg
